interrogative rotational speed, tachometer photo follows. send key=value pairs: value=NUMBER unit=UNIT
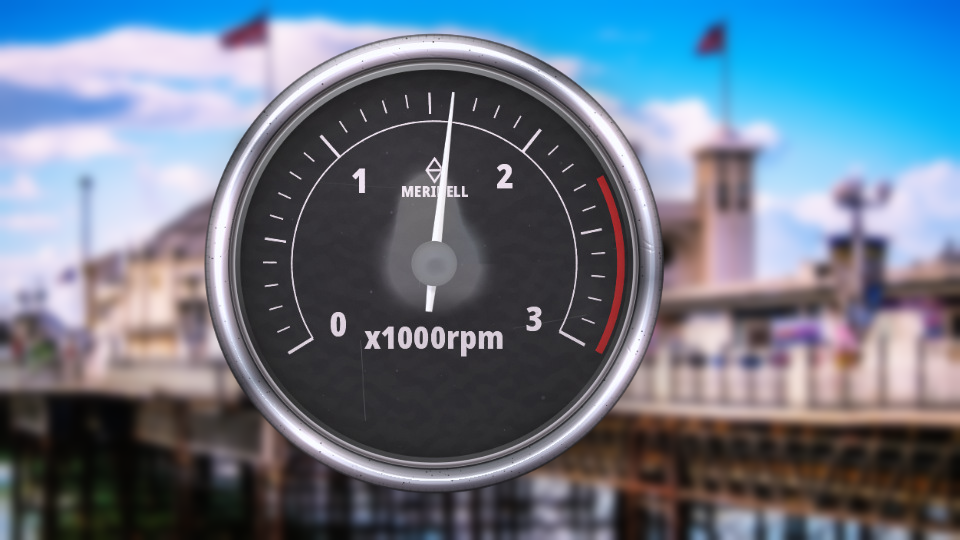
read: value=1600 unit=rpm
